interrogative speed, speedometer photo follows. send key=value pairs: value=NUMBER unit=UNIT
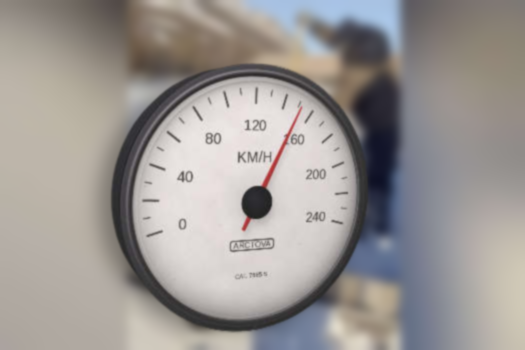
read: value=150 unit=km/h
